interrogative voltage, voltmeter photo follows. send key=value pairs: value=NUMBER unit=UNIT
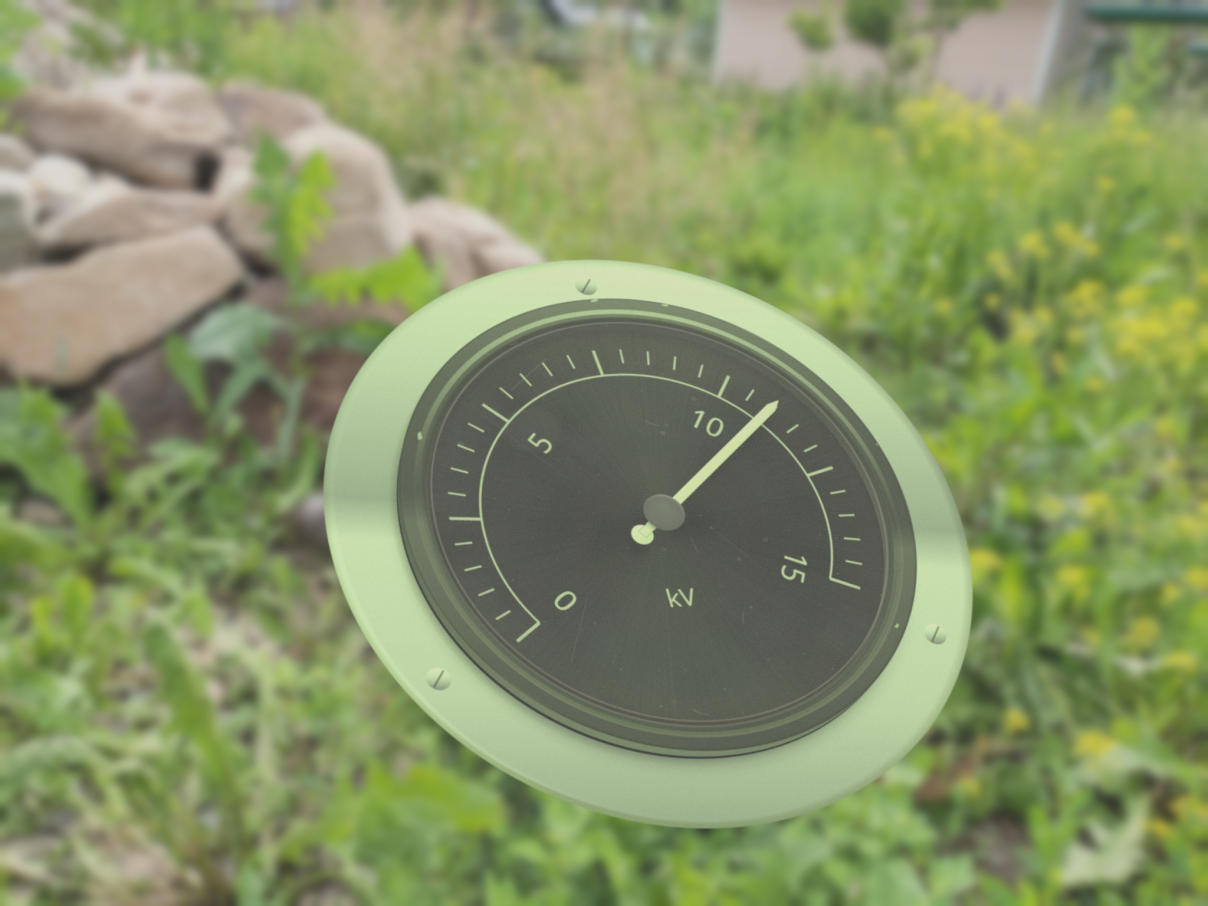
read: value=11 unit=kV
